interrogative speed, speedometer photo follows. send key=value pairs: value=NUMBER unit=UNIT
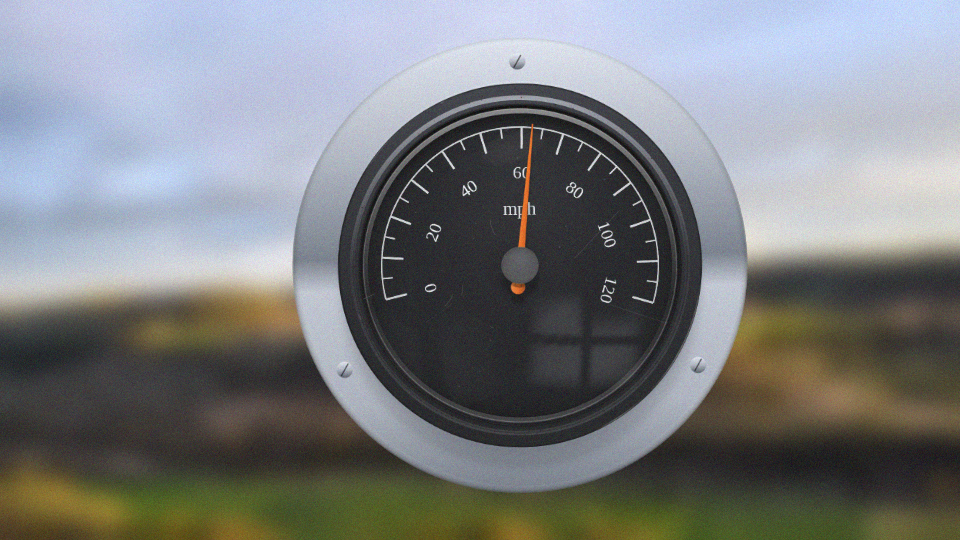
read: value=62.5 unit=mph
